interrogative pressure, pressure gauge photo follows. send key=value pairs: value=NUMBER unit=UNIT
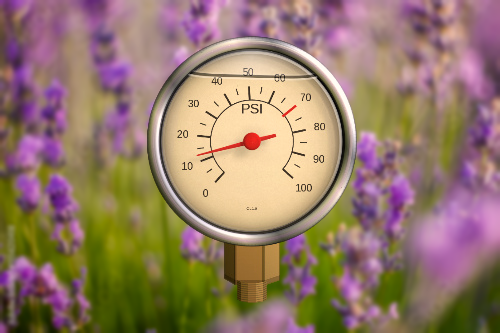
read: value=12.5 unit=psi
